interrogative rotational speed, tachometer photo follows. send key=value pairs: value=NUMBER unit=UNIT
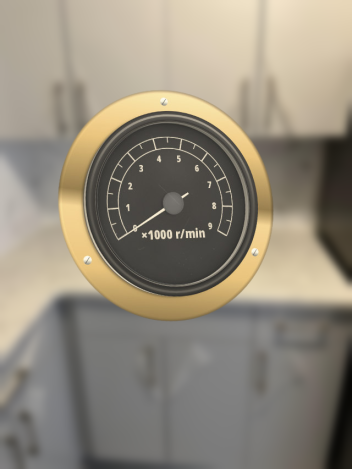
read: value=0 unit=rpm
